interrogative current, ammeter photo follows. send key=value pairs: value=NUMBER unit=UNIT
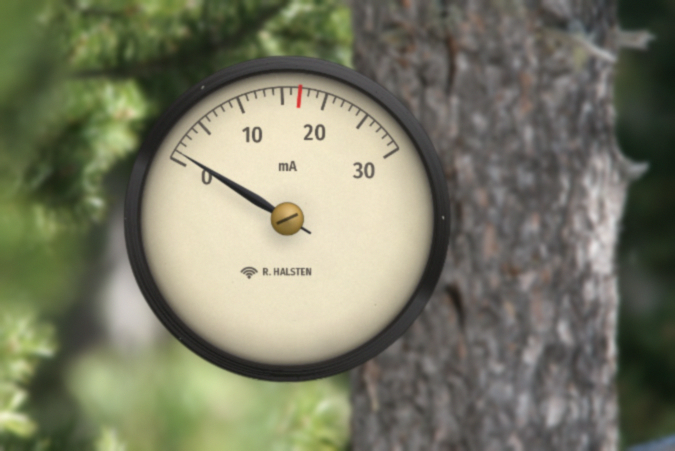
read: value=1 unit=mA
